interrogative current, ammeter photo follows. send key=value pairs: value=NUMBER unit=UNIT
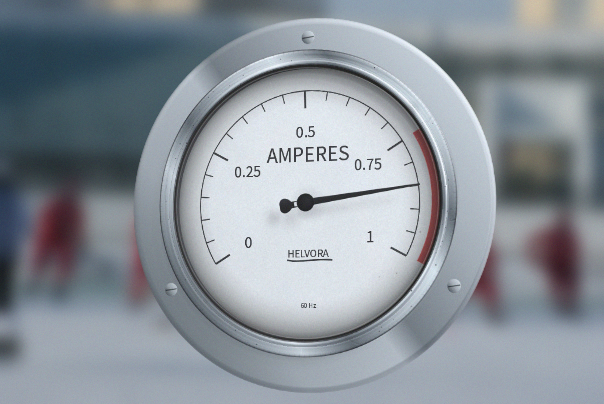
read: value=0.85 unit=A
